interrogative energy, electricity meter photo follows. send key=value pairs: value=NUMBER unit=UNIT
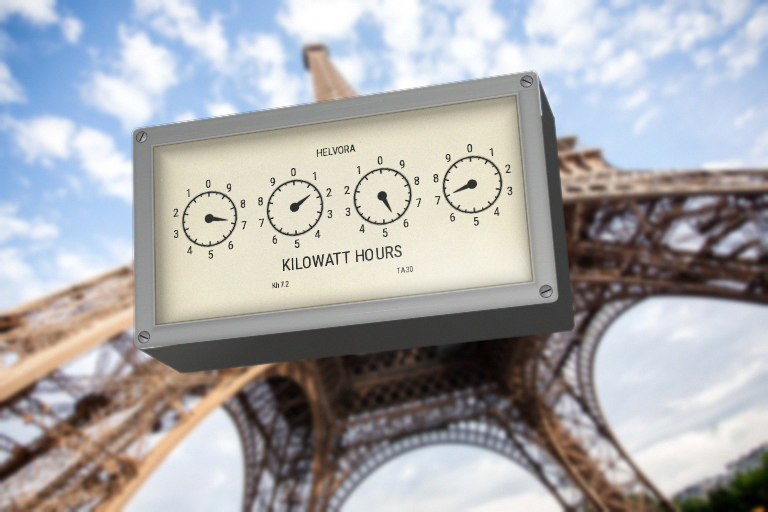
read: value=7157 unit=kWh
